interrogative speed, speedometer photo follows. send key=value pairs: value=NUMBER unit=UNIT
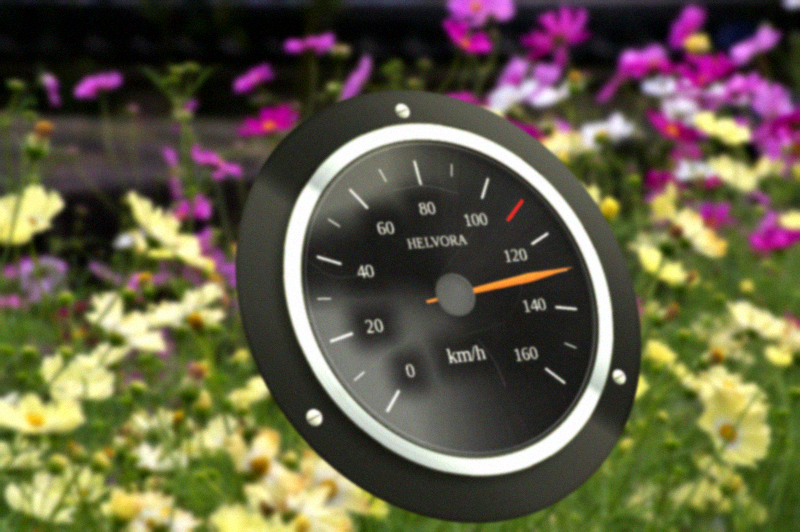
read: value=130 unit=km/h
